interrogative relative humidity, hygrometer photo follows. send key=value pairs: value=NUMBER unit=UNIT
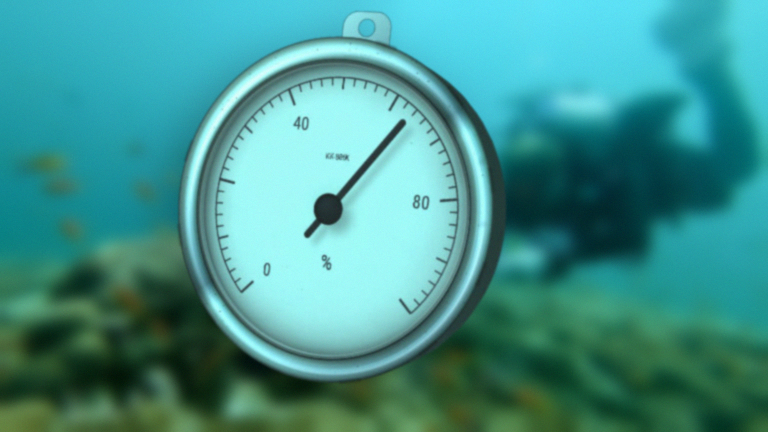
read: value=64 unit=%
